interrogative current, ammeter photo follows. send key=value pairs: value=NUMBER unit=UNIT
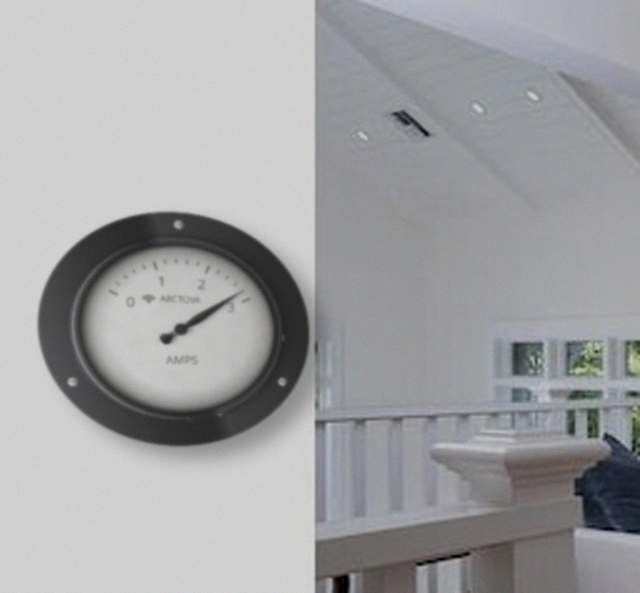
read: value=2.8 unit=A
